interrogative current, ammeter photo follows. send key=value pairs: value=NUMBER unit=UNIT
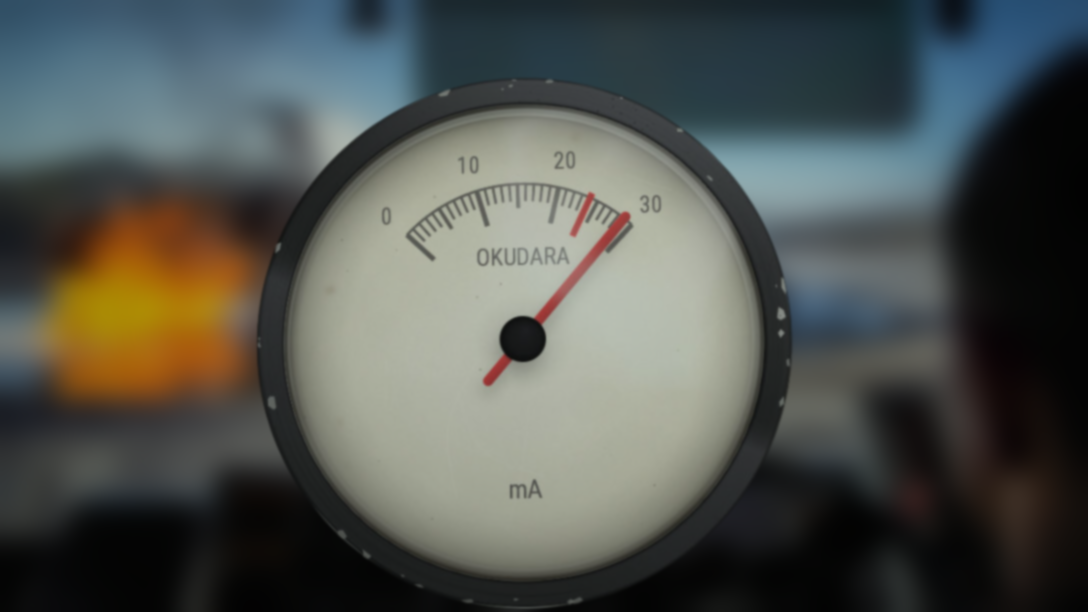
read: value=29 unit=mA
